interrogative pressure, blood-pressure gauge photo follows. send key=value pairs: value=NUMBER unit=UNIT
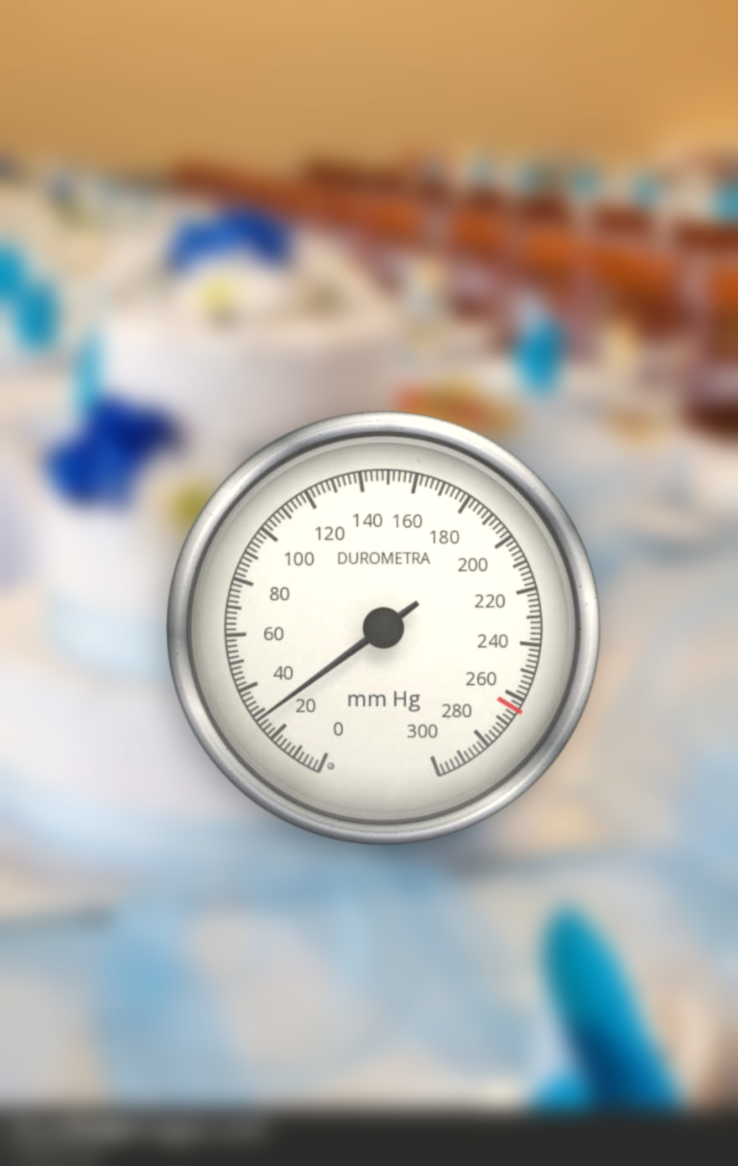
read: value=28 unit=mmHg
